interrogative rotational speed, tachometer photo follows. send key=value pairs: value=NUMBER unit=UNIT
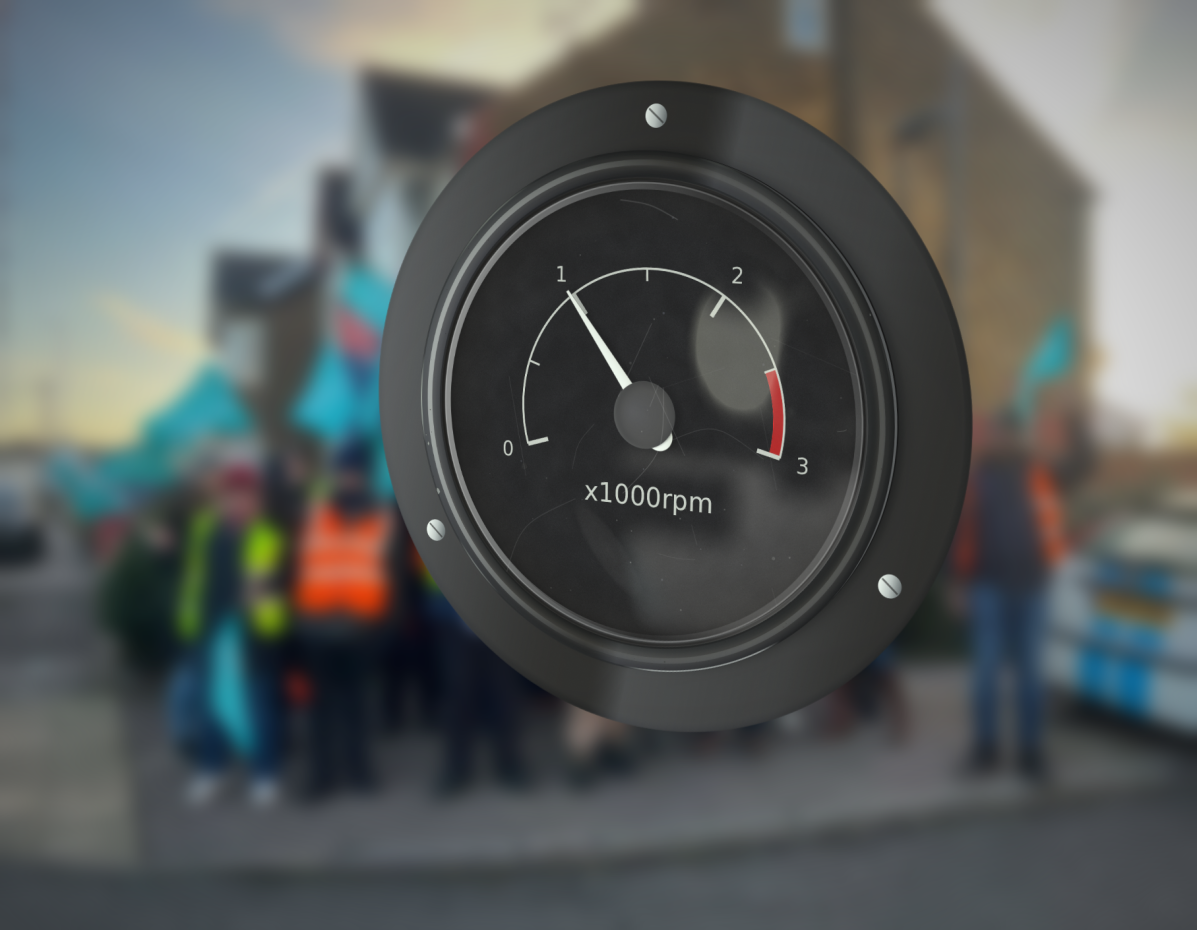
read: value=1000 unit=rpm
